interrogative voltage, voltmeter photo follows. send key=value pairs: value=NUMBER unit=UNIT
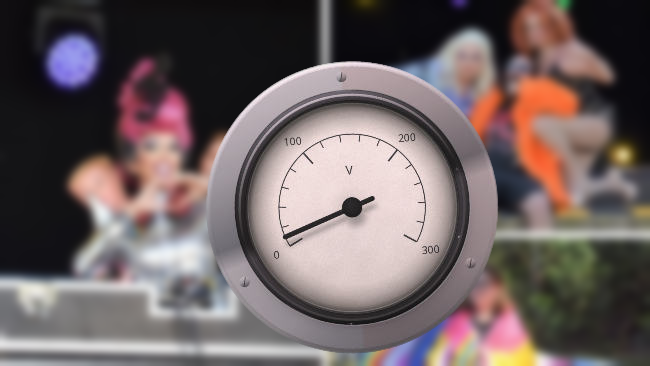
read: value=10 unit=V
